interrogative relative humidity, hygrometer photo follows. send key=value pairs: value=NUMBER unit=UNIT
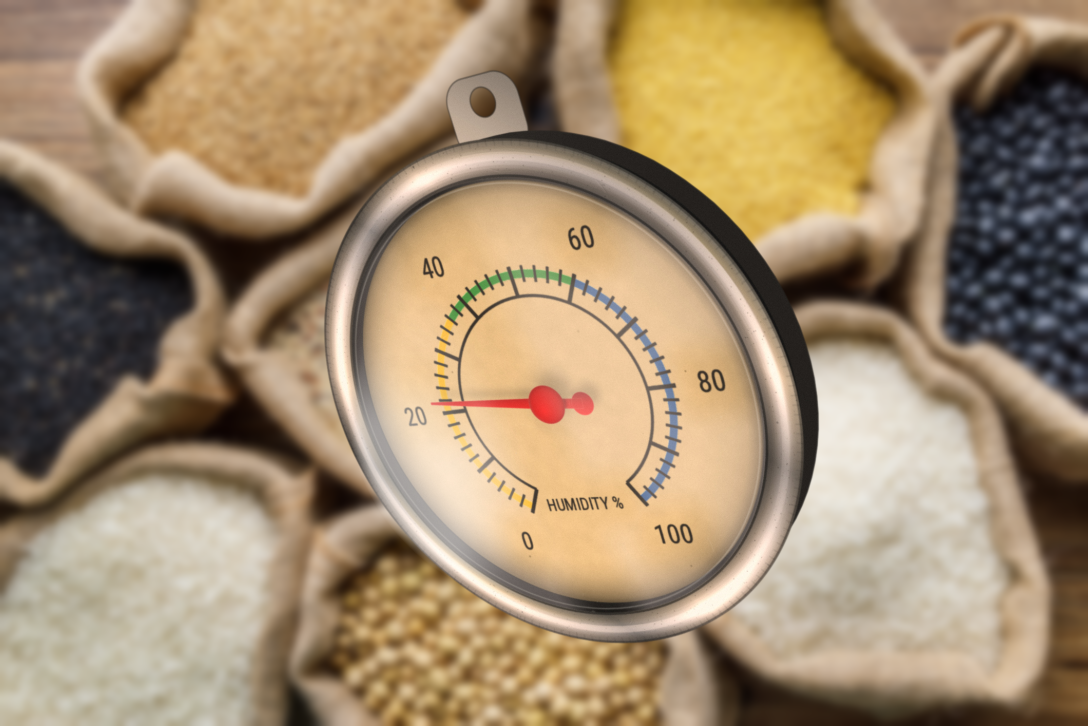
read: value=22 unit=%
